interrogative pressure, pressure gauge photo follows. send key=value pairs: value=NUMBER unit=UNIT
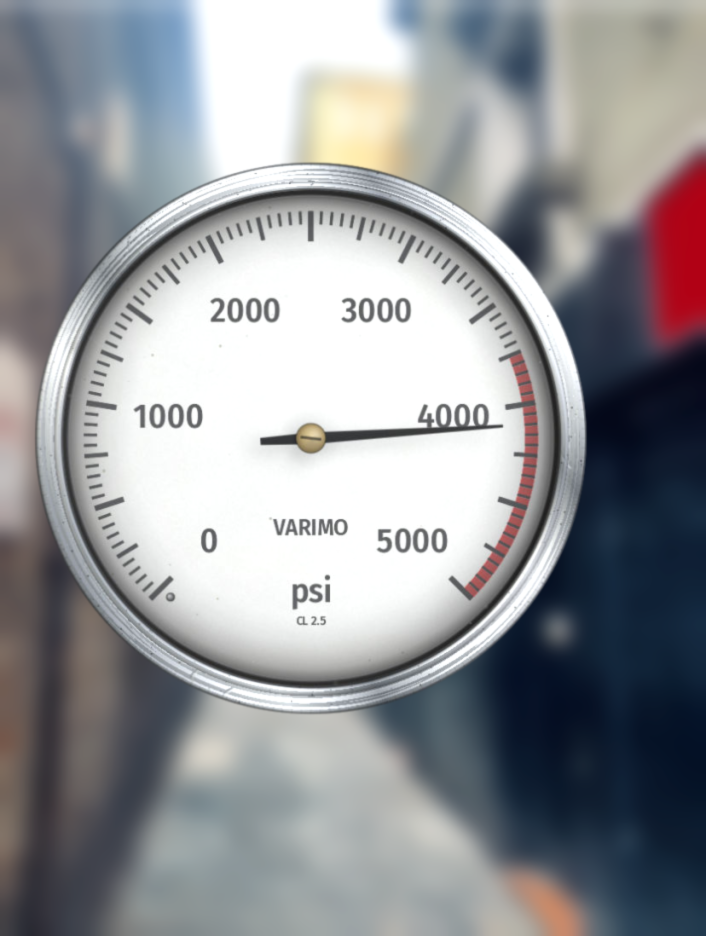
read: value=4100 unit=psi
